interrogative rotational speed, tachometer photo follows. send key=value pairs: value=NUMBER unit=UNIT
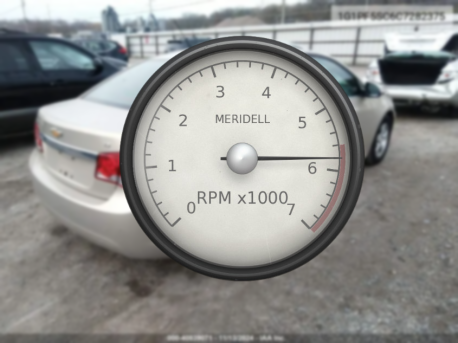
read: value=5800 unit=rpm
